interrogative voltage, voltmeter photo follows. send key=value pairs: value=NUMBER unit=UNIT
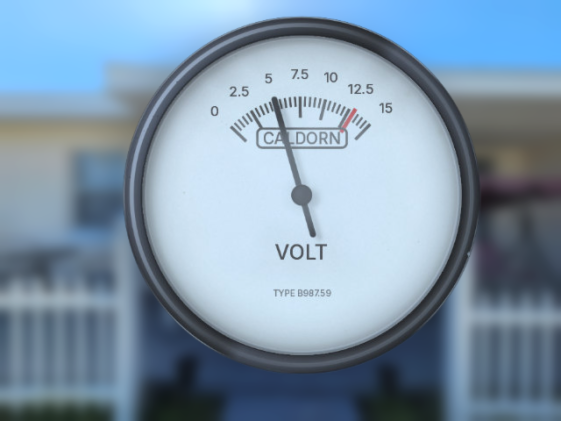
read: value=5 unit=V
